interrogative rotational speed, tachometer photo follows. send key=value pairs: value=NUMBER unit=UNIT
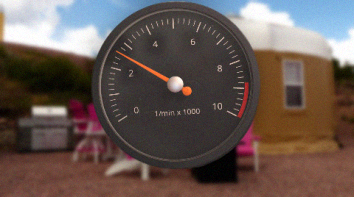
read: value=2600 unit=rpm
